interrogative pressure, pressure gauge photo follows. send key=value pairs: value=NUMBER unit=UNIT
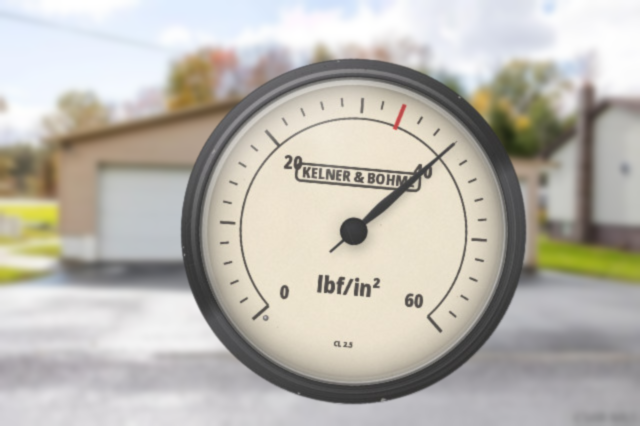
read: value=40 unit=psi
